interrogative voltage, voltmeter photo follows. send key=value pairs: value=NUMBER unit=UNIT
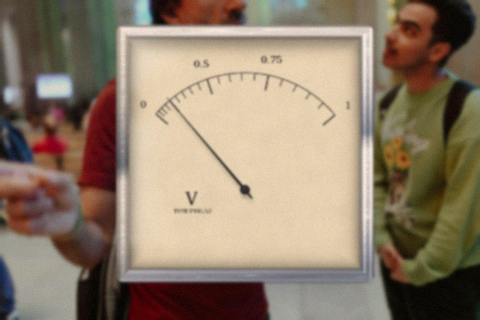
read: value=0.25 unit=V
